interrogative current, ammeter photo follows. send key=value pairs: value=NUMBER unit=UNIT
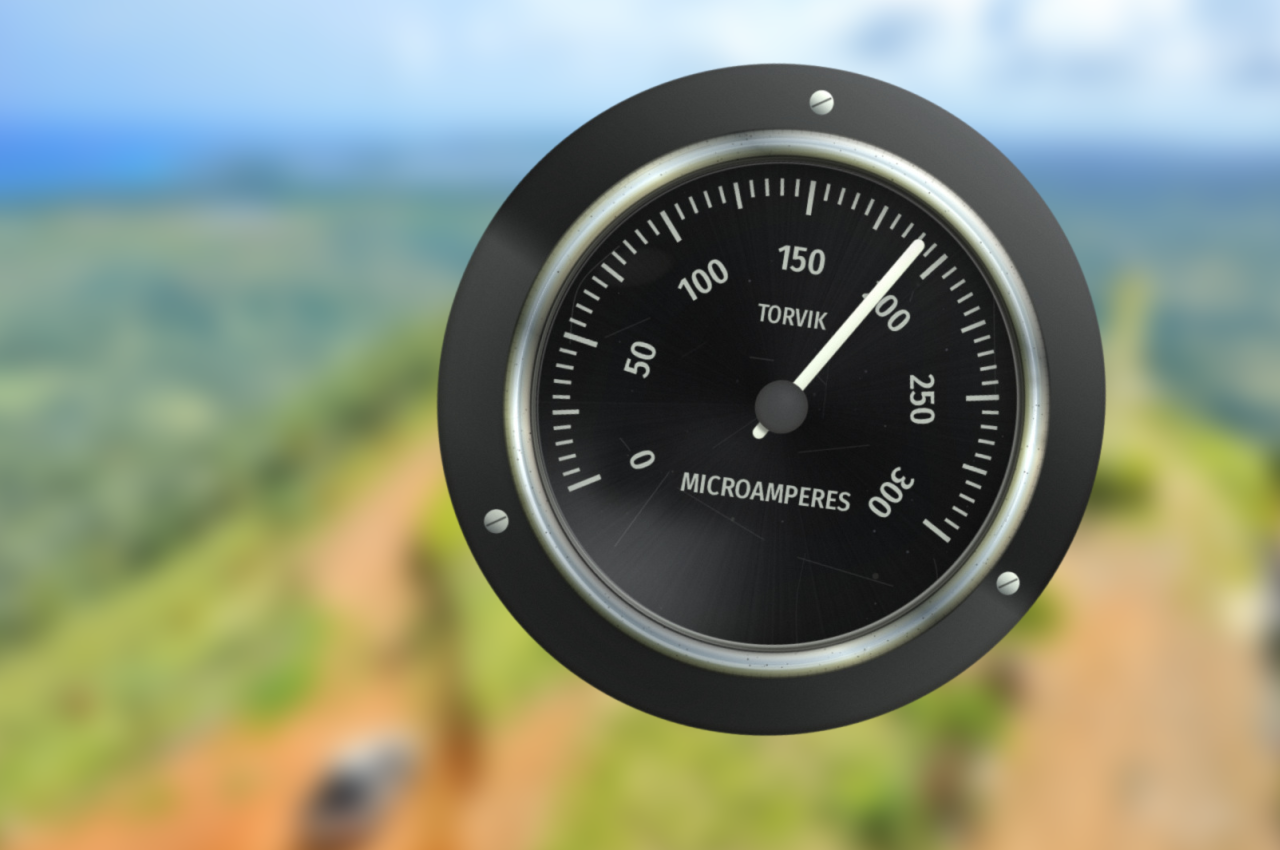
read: value=190 unit=µA
